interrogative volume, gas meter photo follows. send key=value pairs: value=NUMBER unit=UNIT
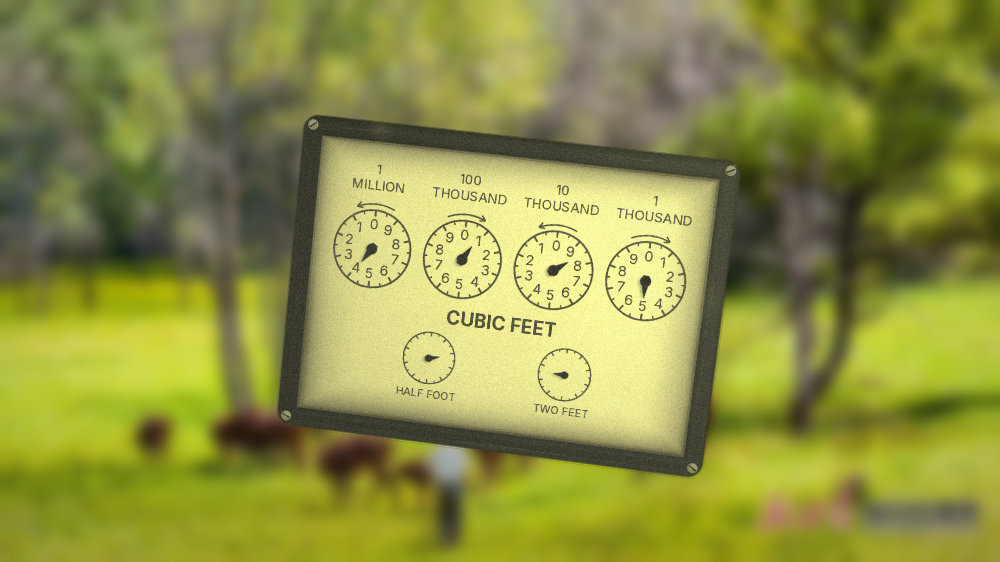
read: value=408500 unit=ft³
